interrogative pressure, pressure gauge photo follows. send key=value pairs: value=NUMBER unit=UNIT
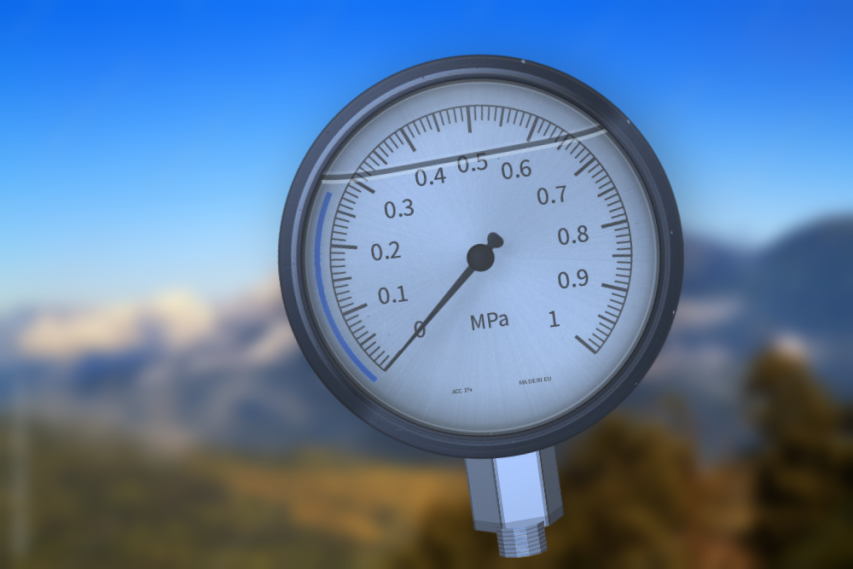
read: value=0 unit=MPa
